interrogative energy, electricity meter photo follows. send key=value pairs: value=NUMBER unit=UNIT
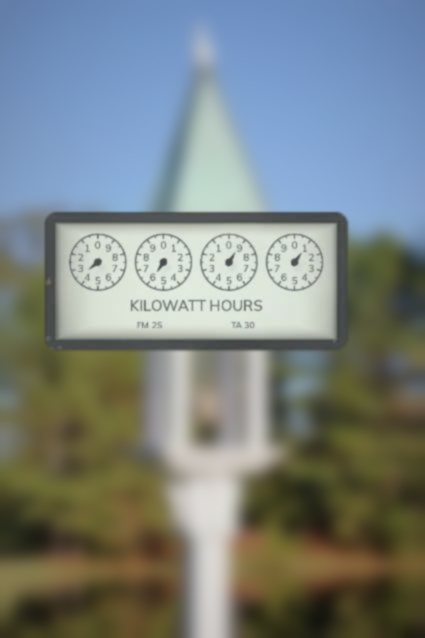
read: value=3591 unit=kWh
